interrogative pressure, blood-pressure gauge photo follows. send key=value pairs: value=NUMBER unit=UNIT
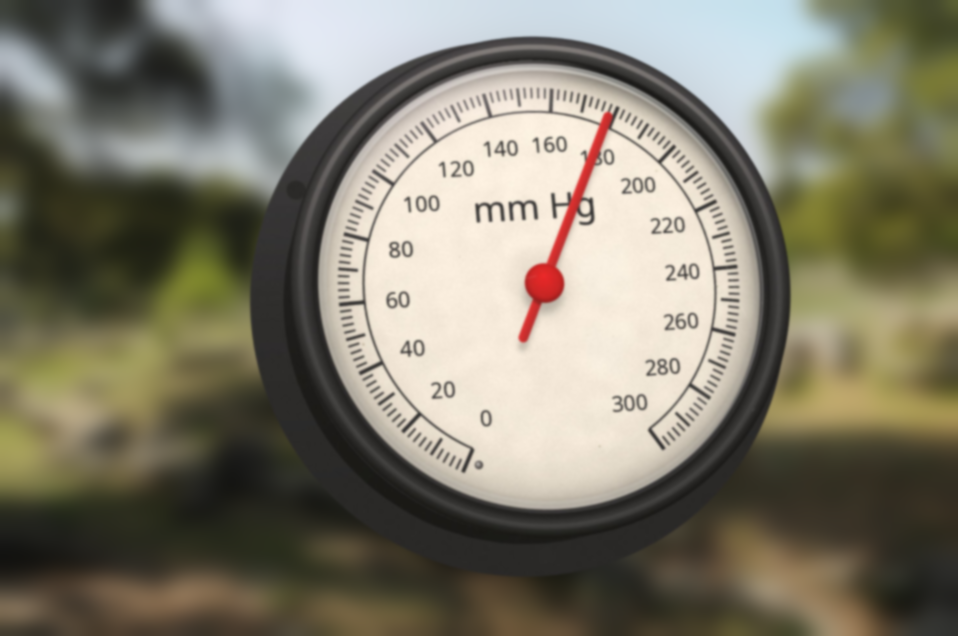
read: value=178 unit=mmHg
